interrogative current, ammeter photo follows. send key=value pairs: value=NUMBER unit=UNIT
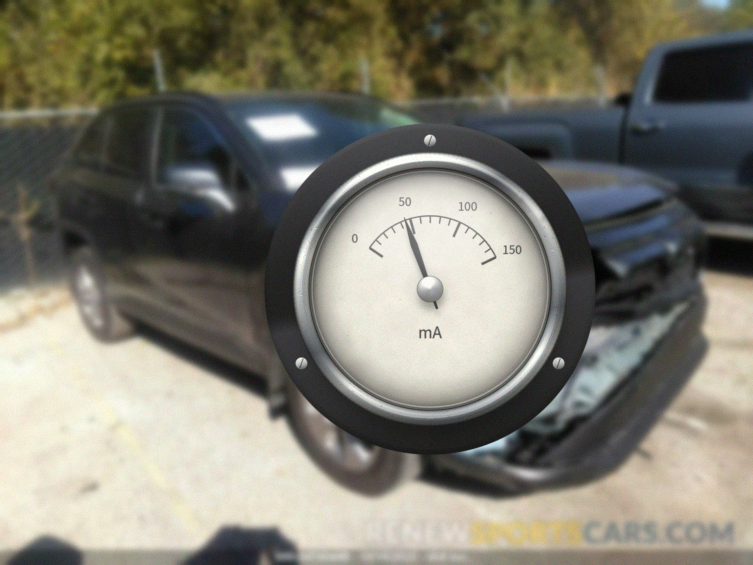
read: value=45 unit=mA
